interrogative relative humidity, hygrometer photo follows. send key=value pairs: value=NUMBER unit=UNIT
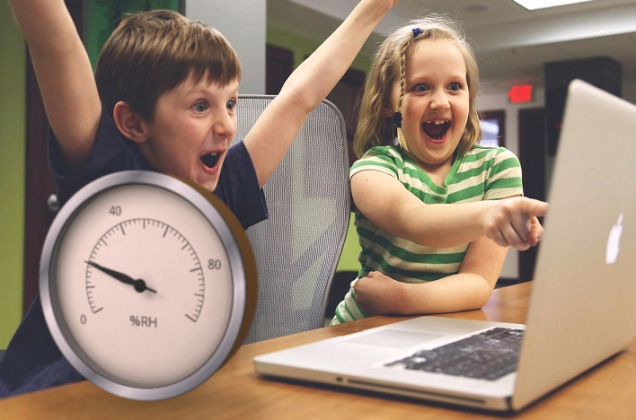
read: value=20 unit=%
